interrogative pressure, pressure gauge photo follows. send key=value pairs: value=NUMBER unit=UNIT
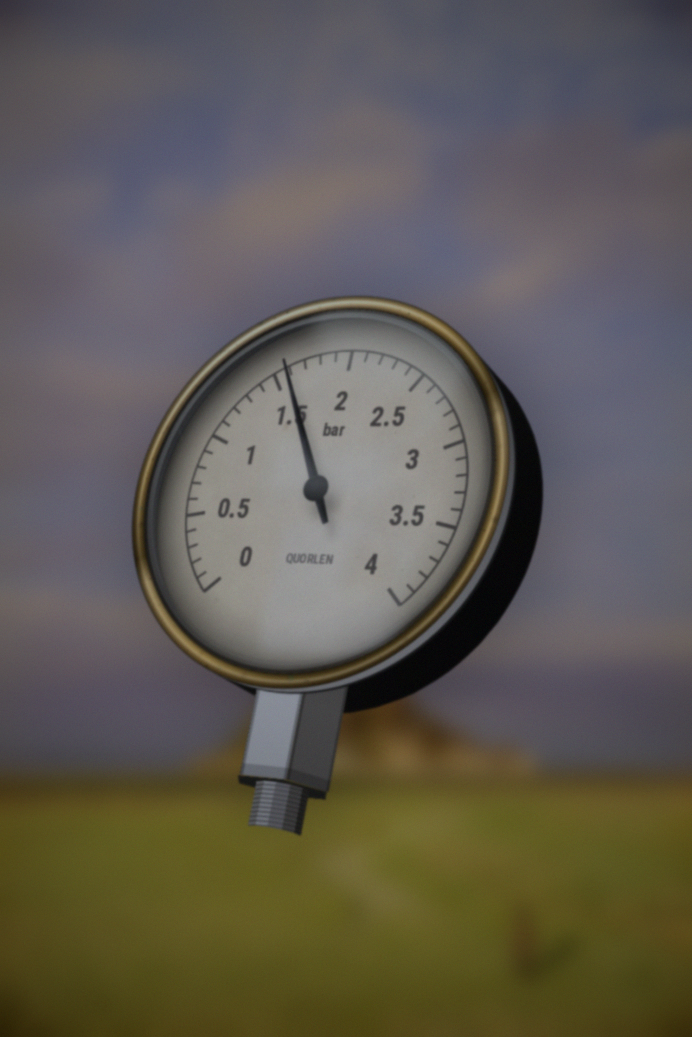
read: value=1.6 unit=bar
